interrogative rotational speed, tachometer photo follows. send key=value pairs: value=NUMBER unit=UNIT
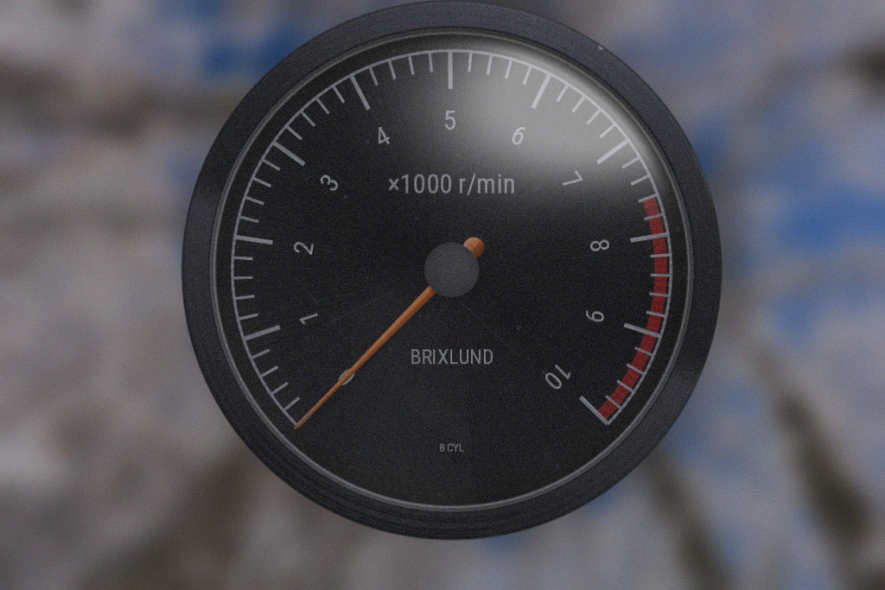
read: value=0 unit=rpm
